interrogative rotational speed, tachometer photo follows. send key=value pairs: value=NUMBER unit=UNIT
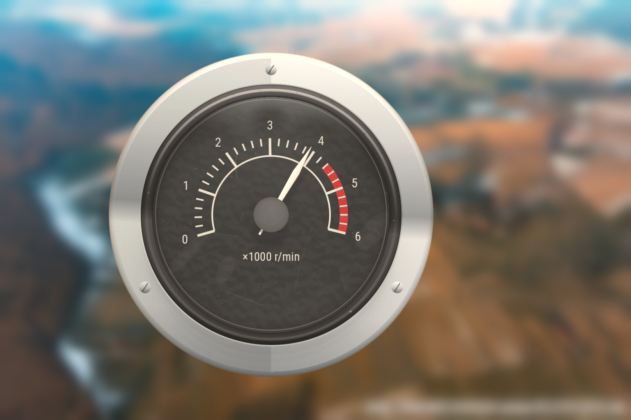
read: value=3900 unit=rpm
